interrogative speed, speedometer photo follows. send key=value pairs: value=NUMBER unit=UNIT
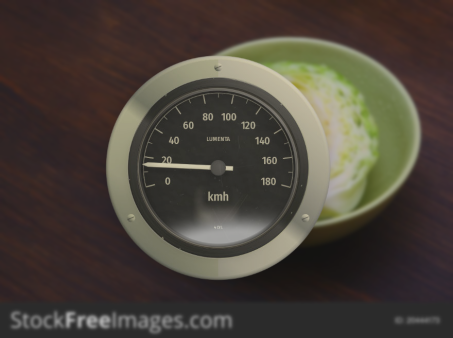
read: value=15 unit=km/h
